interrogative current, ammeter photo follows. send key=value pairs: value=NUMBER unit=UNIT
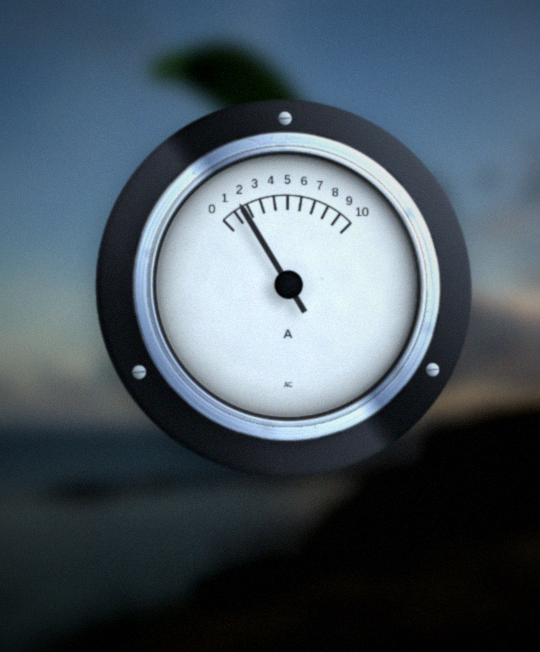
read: value=1.5 unit=A
